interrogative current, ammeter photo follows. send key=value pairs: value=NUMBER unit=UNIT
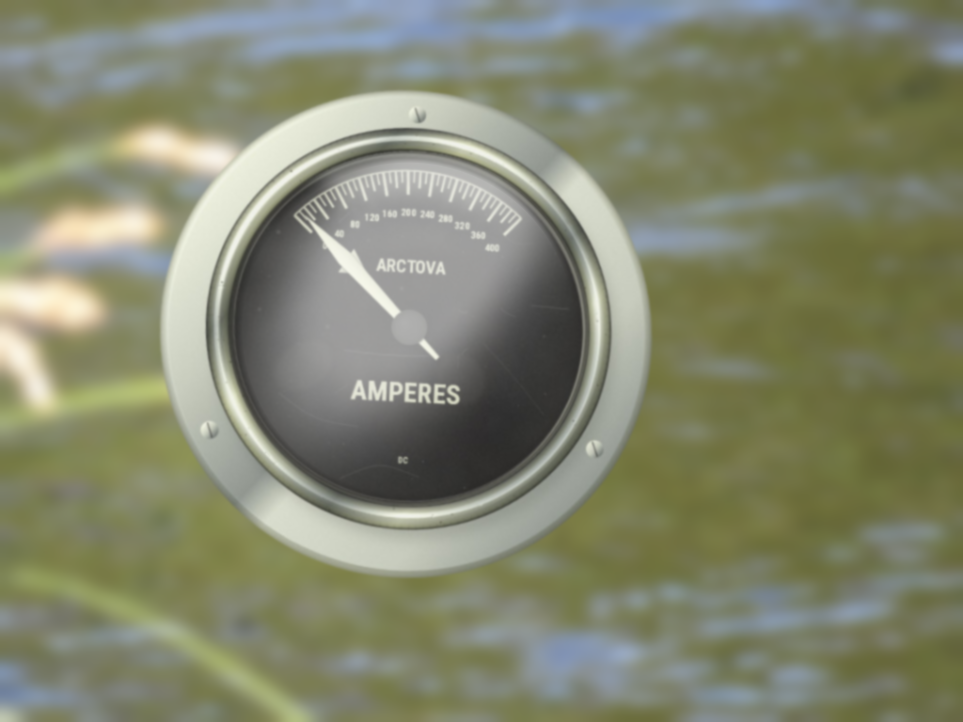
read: value=10 unit=A
